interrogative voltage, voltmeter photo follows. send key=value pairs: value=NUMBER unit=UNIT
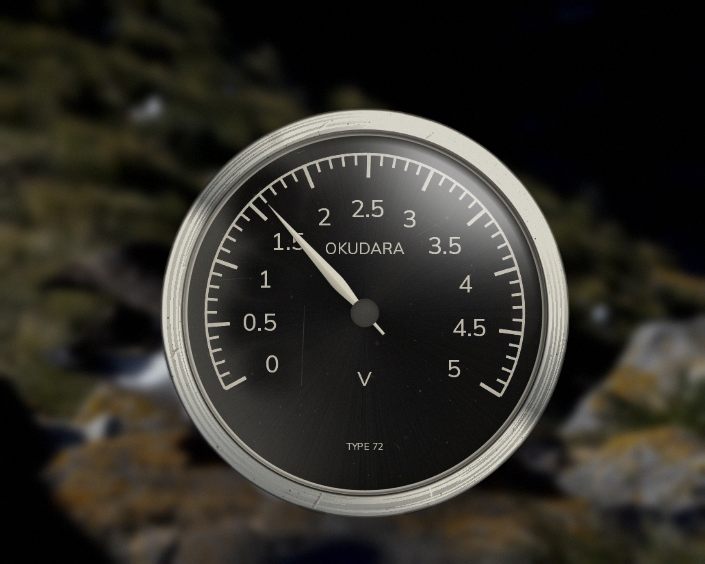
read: value=1.6 unit=V
